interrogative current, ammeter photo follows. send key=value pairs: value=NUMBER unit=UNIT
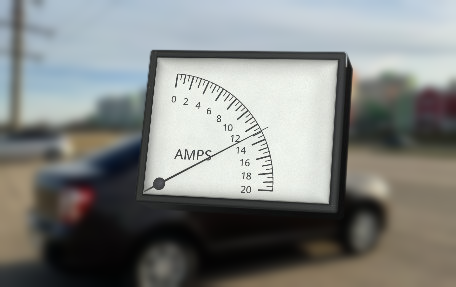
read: value=13 unit=A
